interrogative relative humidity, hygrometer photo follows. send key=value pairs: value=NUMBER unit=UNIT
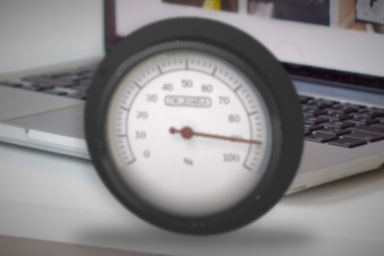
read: value=90 unit=%
